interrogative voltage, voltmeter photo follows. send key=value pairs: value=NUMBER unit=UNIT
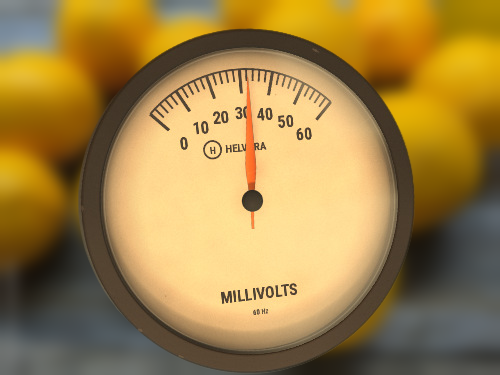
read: value=32 unit=mV
